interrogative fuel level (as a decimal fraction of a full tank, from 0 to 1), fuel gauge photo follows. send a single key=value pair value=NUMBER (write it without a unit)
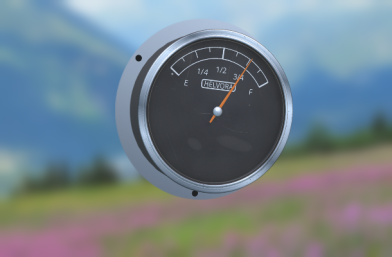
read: value=0.75
